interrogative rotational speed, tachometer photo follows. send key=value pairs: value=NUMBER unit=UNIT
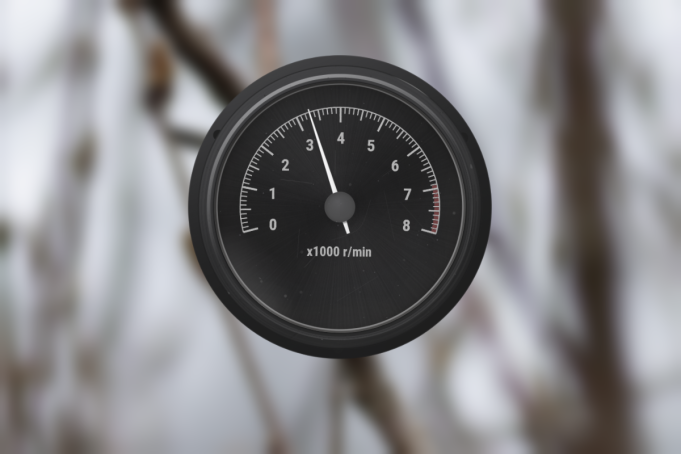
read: value=3300 unit=rpm
